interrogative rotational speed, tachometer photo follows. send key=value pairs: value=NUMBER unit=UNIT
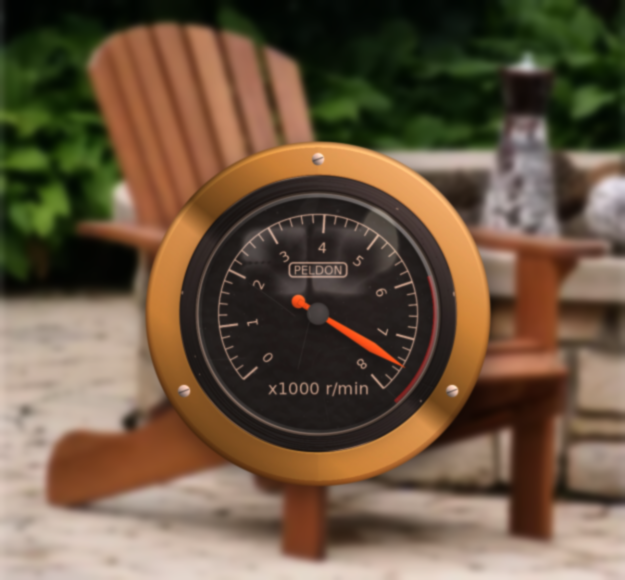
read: value=7500 unit=rpm
